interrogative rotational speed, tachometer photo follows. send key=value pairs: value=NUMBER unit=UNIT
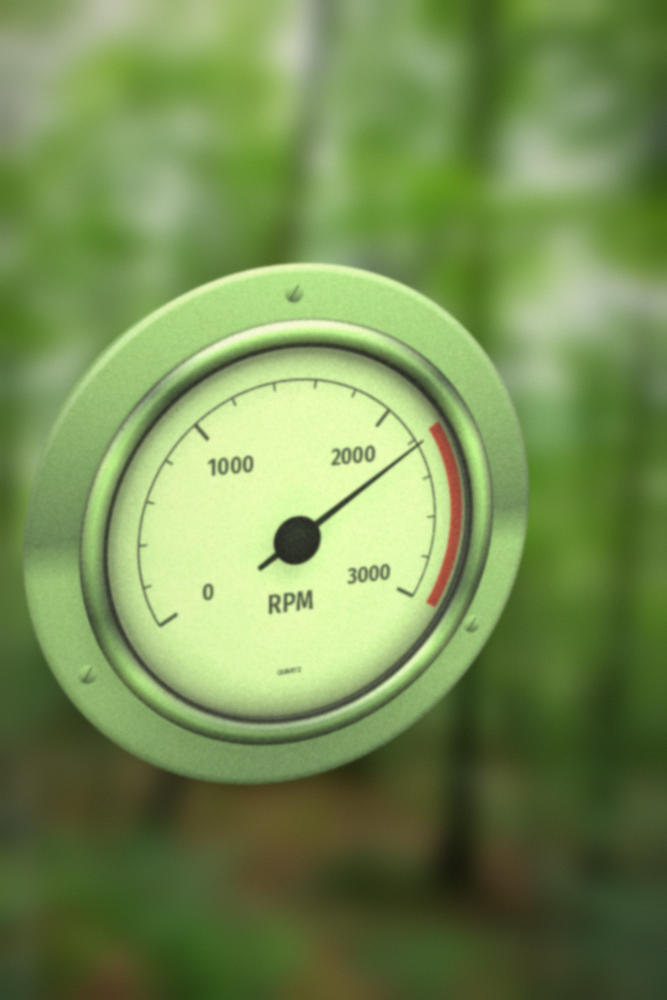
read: value=2200 unit=rpm
